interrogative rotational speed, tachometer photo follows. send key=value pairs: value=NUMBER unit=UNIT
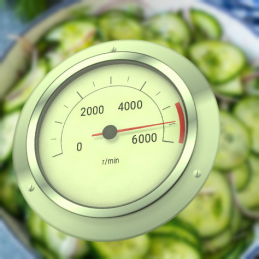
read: value=5500 unit=rpm
